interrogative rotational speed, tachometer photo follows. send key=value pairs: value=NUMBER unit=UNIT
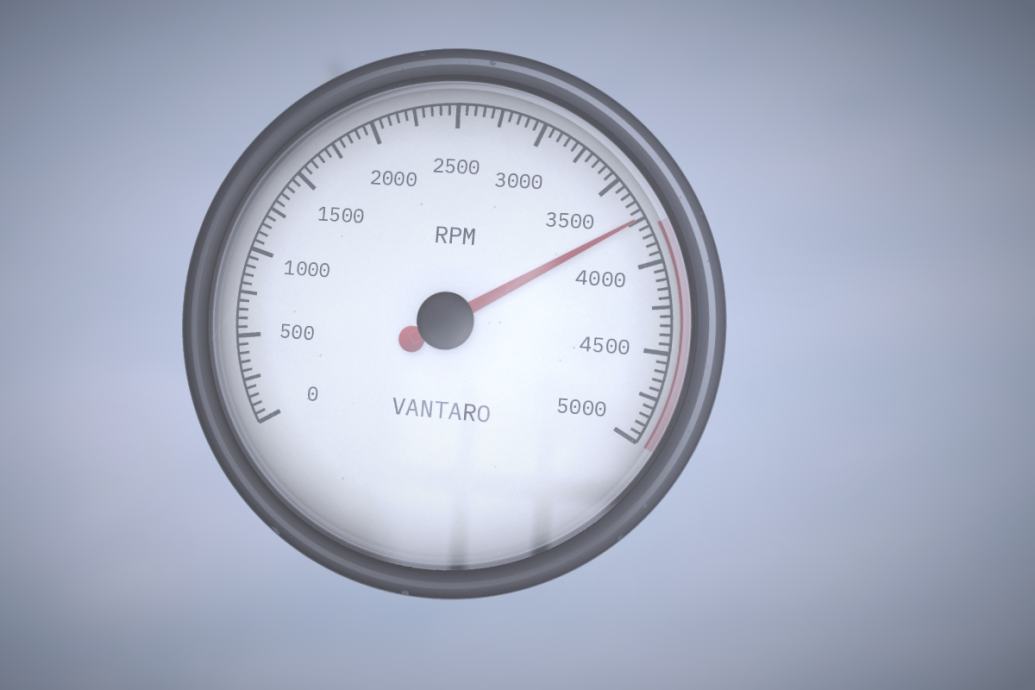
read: value=3750 unit=rpm
